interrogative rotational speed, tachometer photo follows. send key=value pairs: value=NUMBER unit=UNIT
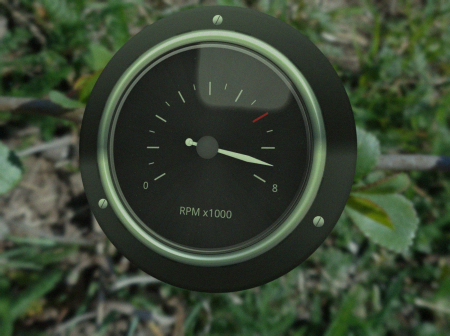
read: value=7500 unit=rpm
